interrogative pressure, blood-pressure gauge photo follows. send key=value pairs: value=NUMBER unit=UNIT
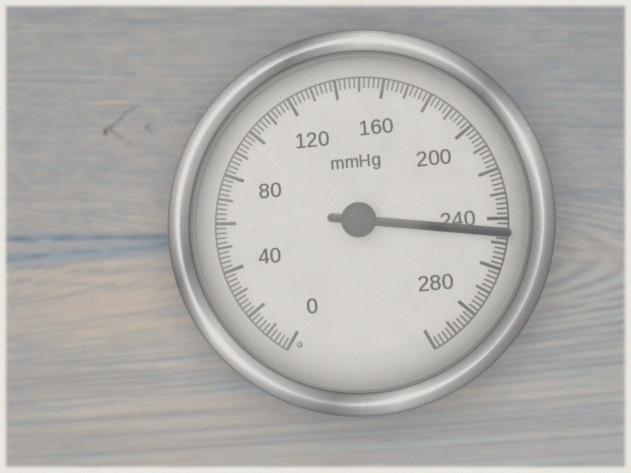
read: value=246 unit=mmHg
